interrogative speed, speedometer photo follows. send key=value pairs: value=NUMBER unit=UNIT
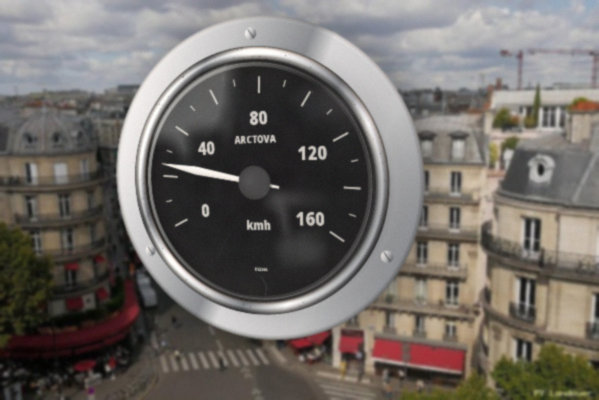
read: value=25 unit=km/h
